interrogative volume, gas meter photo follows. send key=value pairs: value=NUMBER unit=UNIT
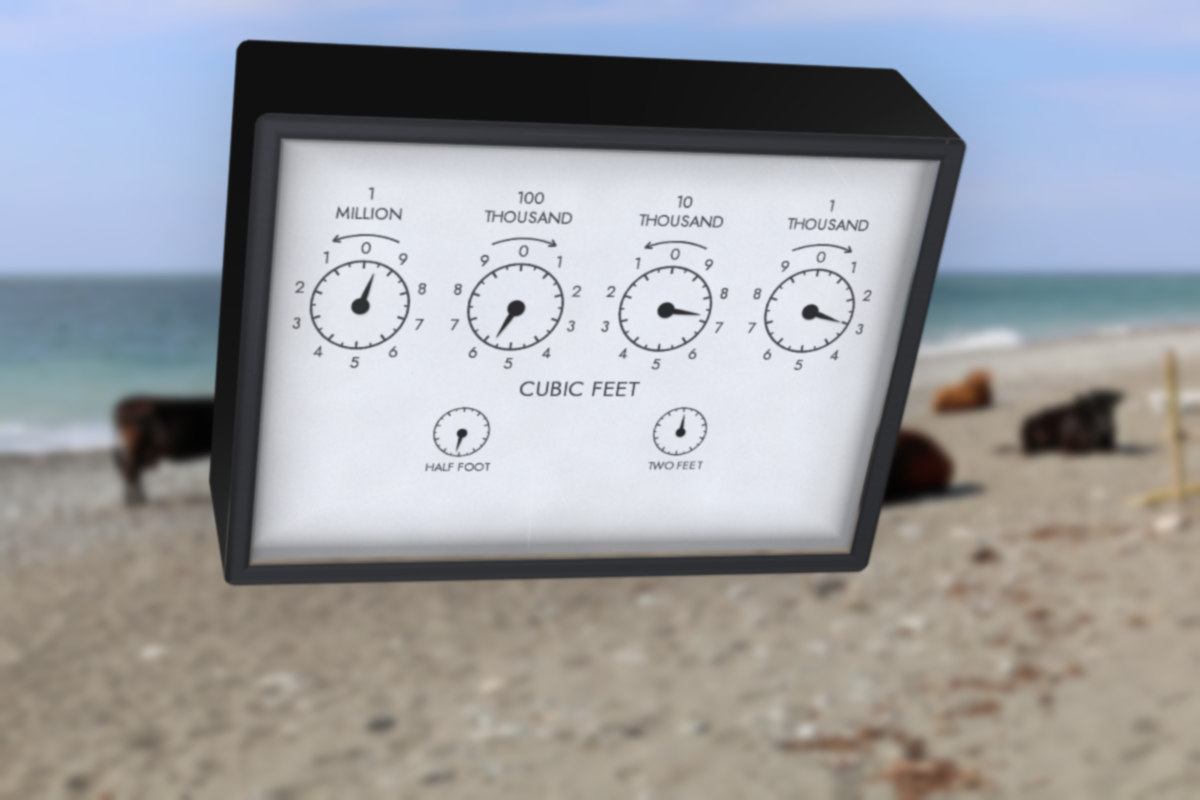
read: value=957300 unit=ft³
